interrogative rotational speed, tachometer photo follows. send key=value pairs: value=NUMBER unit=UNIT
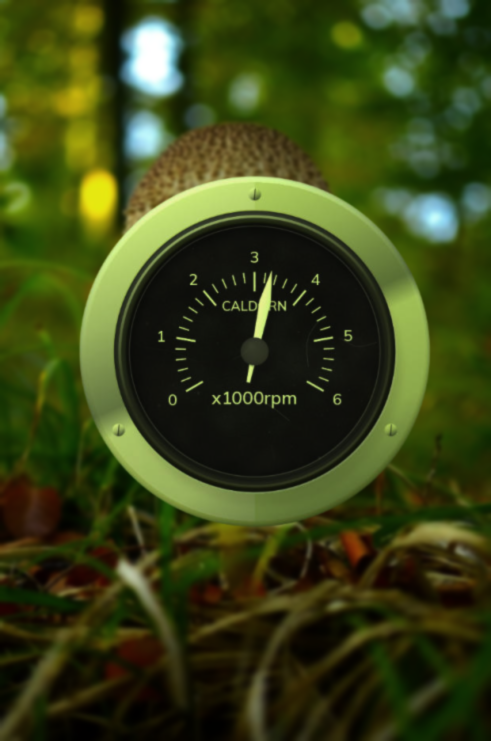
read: value=3300 unit=rpm
